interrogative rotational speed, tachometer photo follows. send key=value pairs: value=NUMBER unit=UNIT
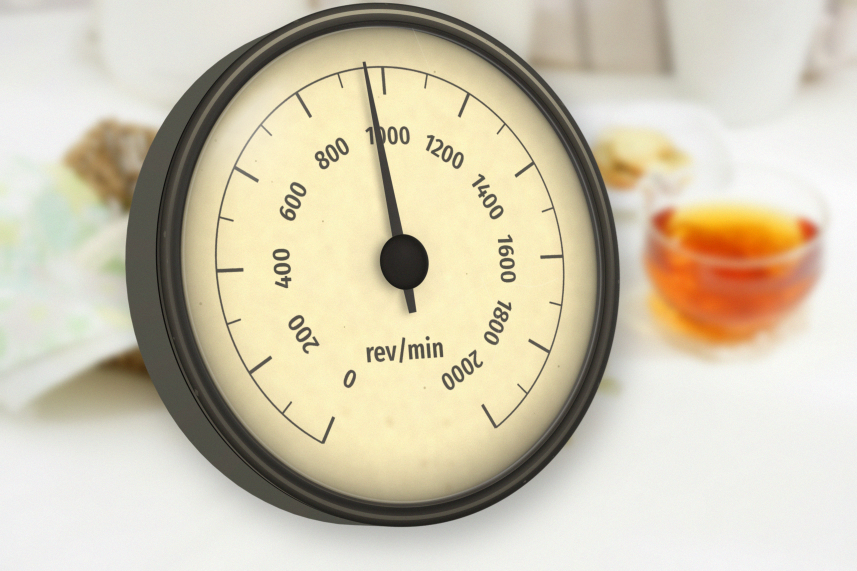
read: value=950 unit=rpm
